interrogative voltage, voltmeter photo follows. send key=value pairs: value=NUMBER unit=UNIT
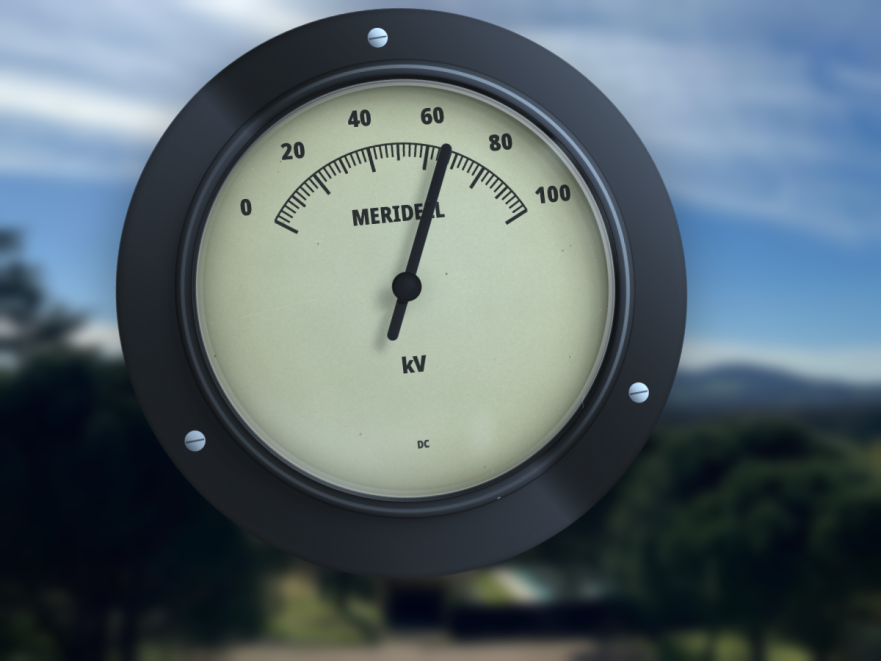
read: value=66 unit=kV
